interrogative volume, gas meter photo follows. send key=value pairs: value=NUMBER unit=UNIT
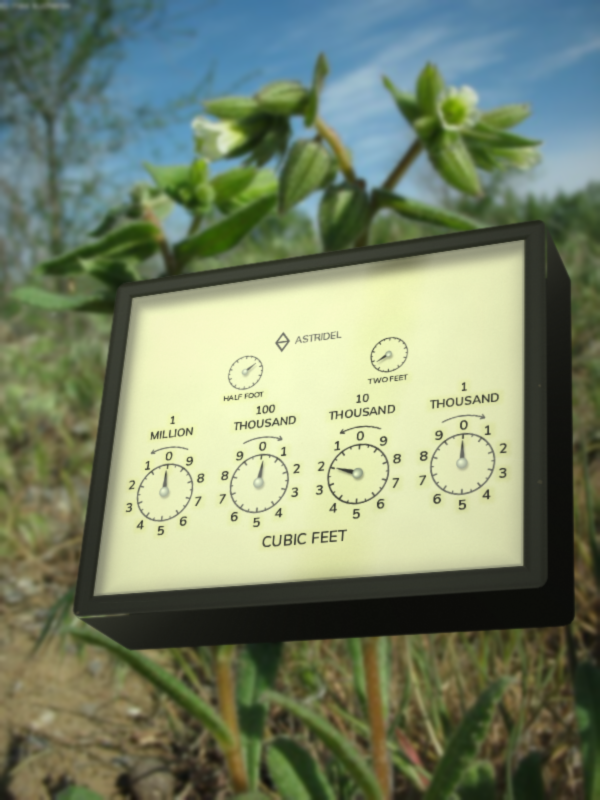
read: value=2000 unit=ft³
